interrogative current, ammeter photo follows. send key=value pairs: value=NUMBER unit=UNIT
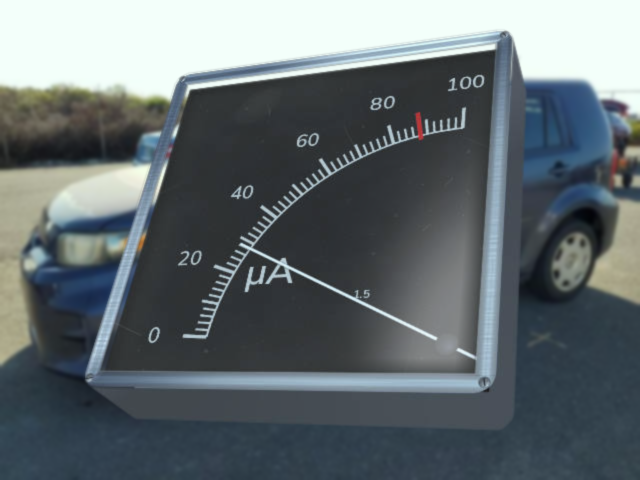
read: value=28 unit=µA
